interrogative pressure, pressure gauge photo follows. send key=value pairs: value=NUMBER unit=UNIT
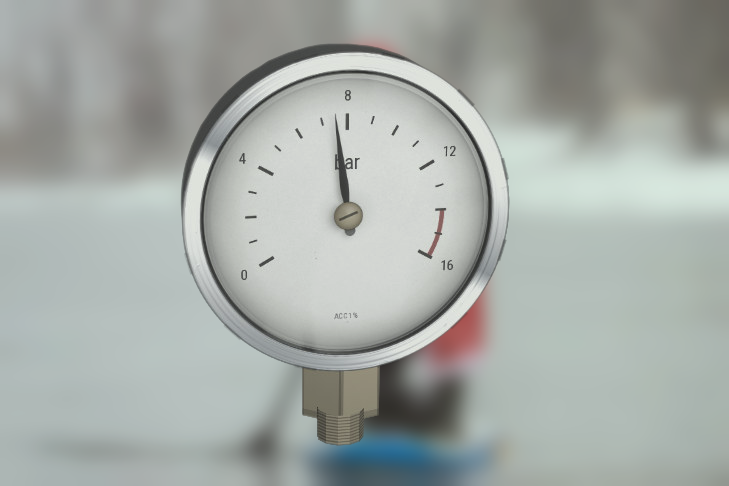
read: value=7.5 unit=bar
